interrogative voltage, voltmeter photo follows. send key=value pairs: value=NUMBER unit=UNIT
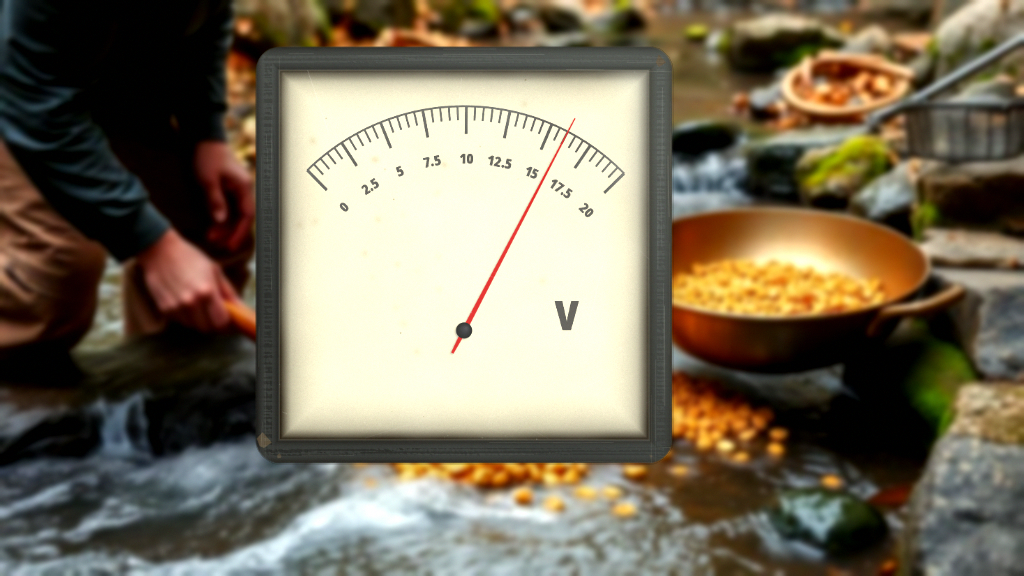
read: value=16 unit=V
